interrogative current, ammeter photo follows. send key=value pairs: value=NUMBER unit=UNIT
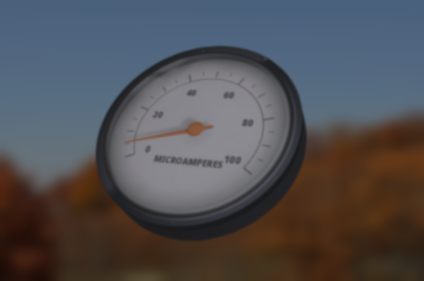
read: value=5 unit=µA
